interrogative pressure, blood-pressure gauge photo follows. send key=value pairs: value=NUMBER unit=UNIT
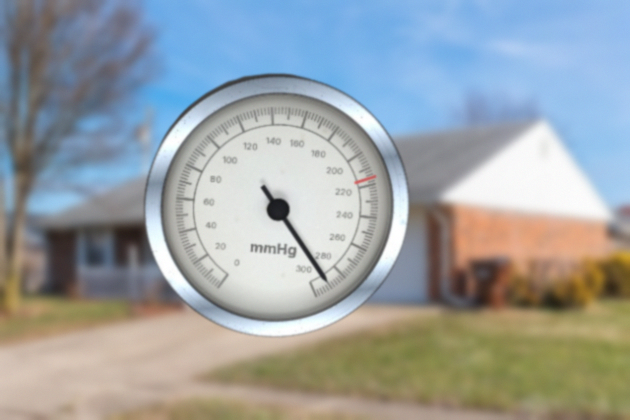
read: value=290 unit=mmHg
